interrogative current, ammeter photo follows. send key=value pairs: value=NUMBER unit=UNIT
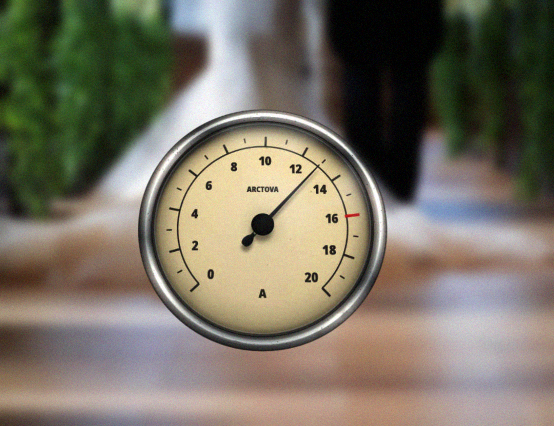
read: value=13 unit=A
